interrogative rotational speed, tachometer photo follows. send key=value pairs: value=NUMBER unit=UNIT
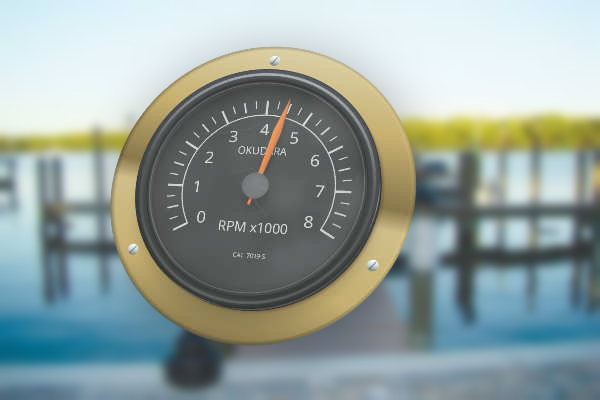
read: value=4500 unit=rpm
